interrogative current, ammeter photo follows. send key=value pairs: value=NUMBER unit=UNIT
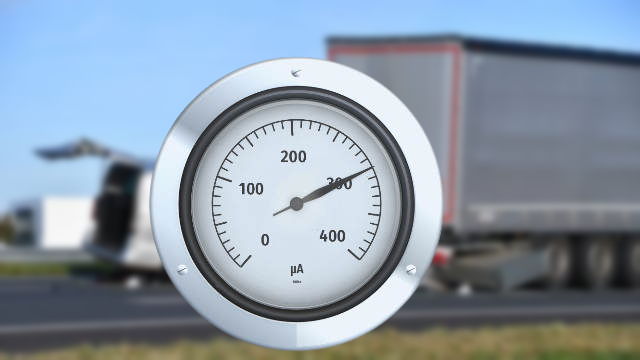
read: value=300 unit=µA
